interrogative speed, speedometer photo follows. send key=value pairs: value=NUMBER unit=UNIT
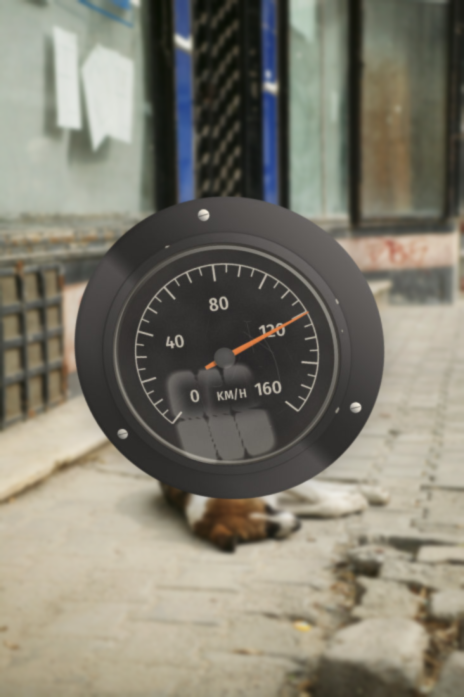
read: value=120 unit=km/h
